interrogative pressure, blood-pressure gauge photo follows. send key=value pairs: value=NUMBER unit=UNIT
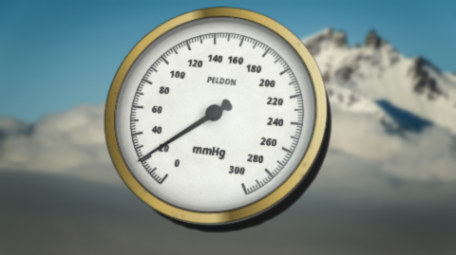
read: value=20 unit=mmHg
